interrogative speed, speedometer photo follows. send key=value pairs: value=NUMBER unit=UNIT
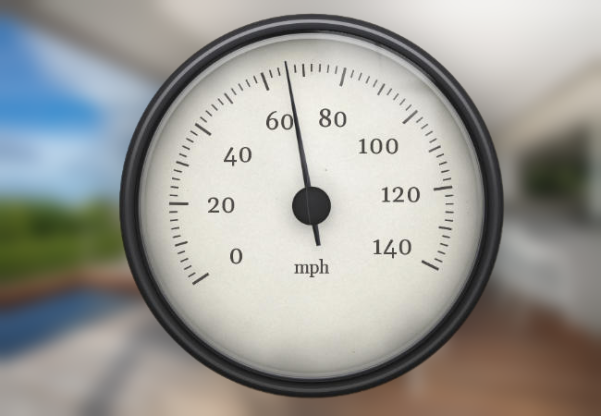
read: value=66 unit=mph
